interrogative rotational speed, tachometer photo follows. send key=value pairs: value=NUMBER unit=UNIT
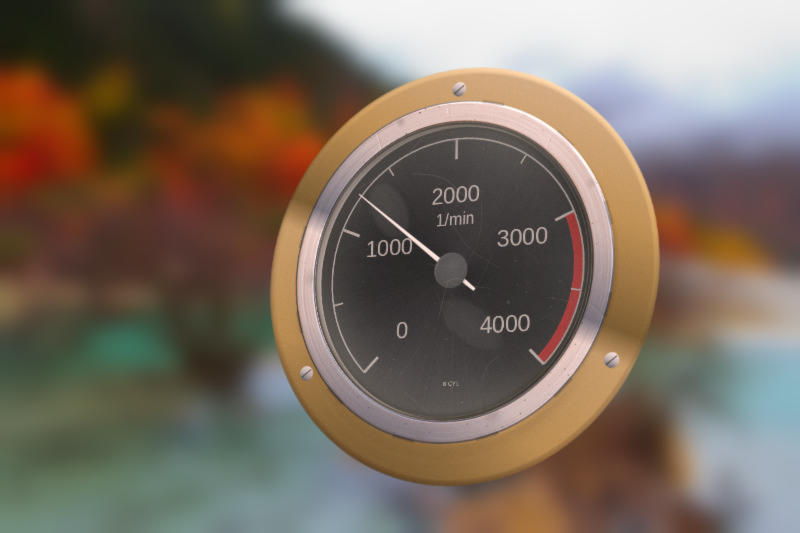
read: value=1250 unit=rpm
